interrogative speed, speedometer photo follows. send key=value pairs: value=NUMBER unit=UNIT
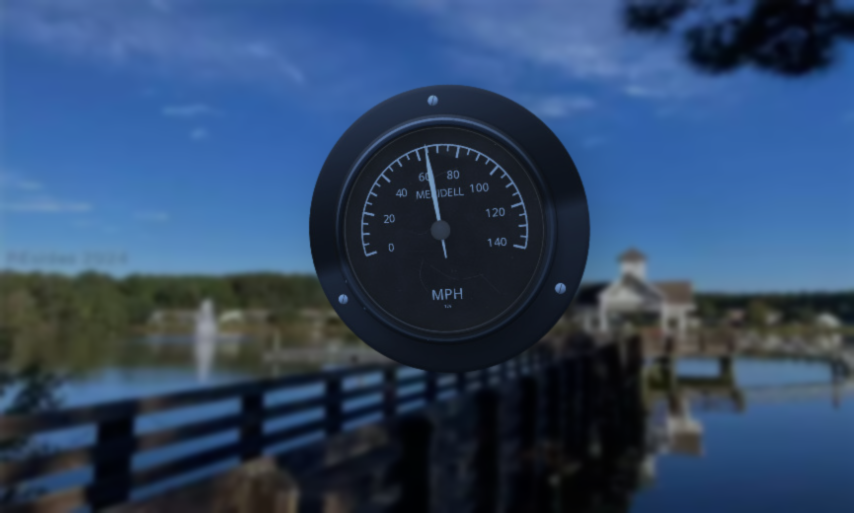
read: value=65 unit=mph
